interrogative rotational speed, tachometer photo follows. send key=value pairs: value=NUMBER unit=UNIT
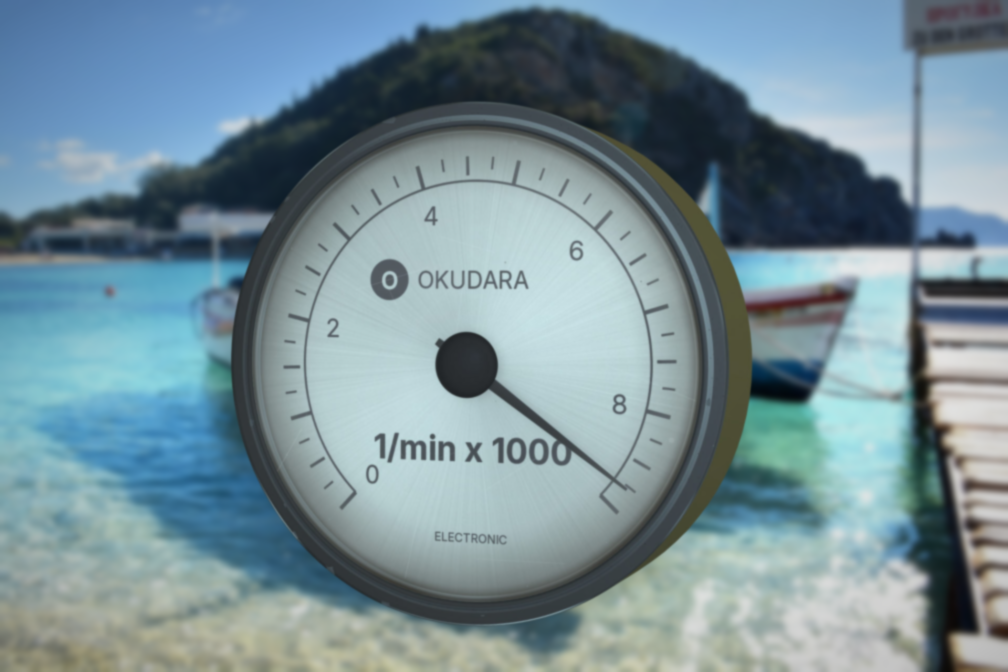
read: value=8750 unit=rpm
